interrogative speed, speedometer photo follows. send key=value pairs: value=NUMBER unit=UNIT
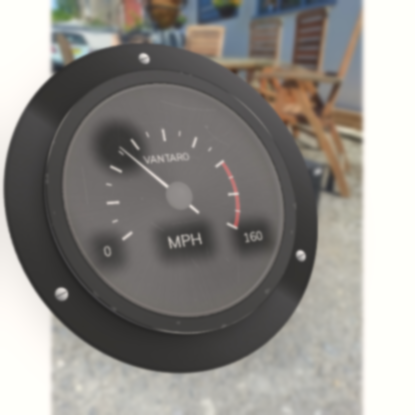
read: value=50 unit=mph
